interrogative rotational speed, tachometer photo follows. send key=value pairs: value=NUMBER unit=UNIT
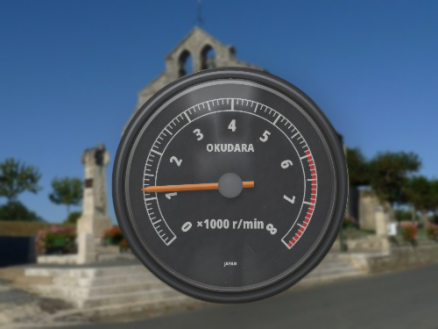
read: value=1200 unit=rpm
